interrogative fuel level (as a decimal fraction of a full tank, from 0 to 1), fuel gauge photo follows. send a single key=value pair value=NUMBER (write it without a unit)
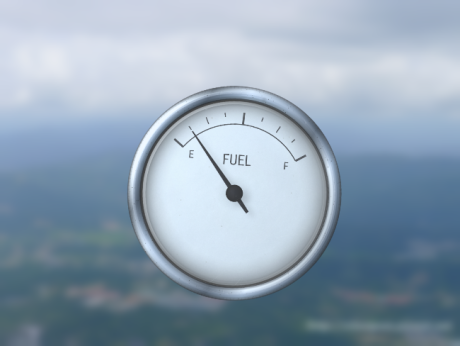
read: value=0.125
